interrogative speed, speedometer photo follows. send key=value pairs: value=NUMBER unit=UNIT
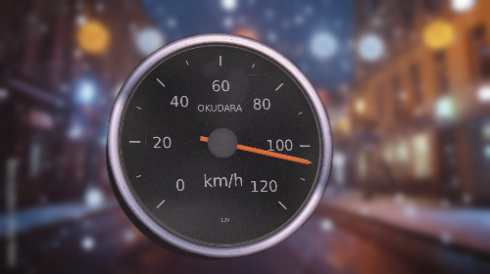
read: value=105 unit=km/h
